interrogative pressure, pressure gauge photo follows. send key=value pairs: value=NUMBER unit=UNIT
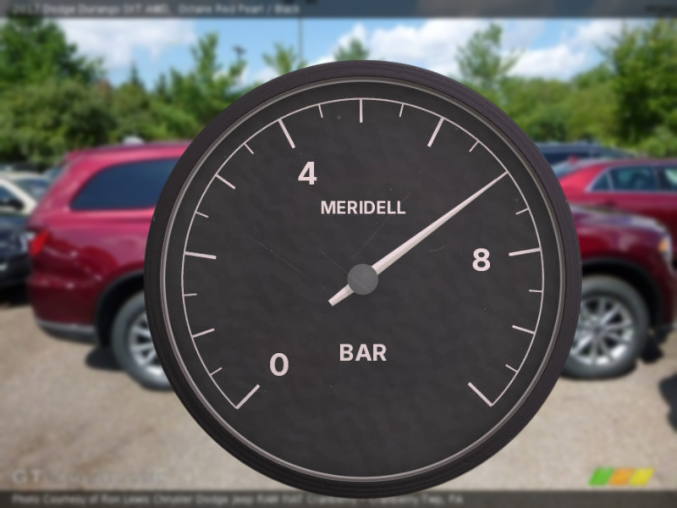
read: value=7 unit=bar
